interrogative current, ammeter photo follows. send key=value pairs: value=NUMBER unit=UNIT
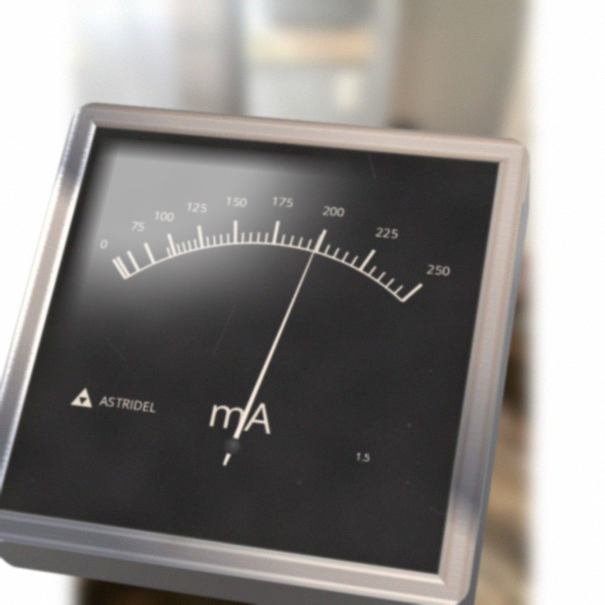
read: value=200 unit=mA
